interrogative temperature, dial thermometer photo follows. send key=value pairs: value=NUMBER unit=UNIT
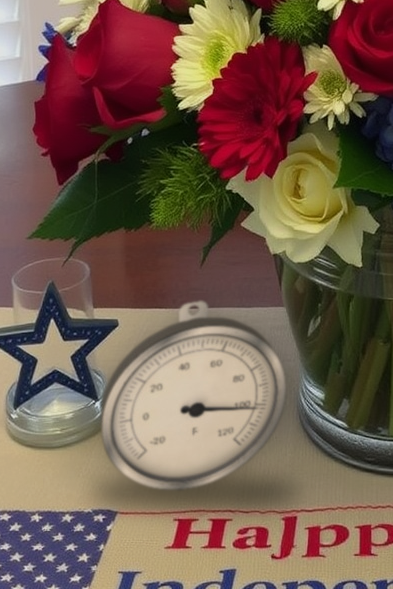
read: value=100 unit=°F
